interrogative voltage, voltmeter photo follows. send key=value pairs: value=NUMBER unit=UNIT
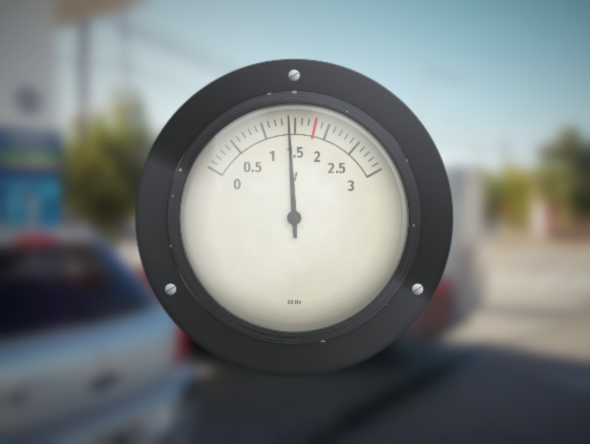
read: value=1.4 unit=V
